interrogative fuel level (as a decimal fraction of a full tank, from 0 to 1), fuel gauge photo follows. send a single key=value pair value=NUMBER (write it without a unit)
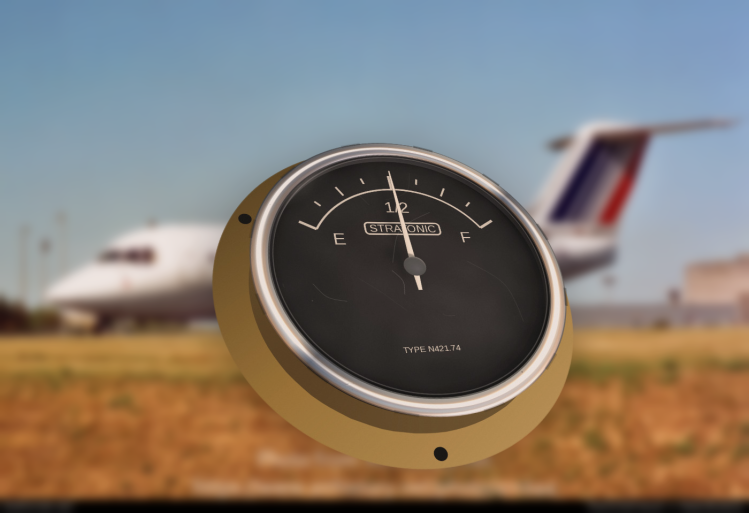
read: value=0.5
